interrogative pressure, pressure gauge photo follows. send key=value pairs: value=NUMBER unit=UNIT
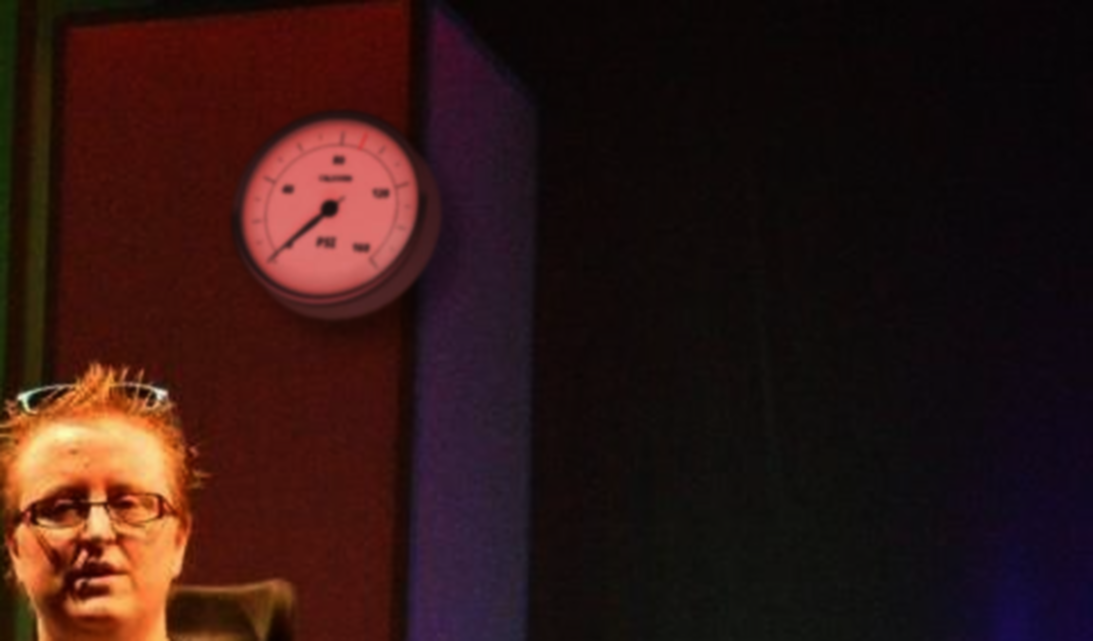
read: value=0 unit=psi
